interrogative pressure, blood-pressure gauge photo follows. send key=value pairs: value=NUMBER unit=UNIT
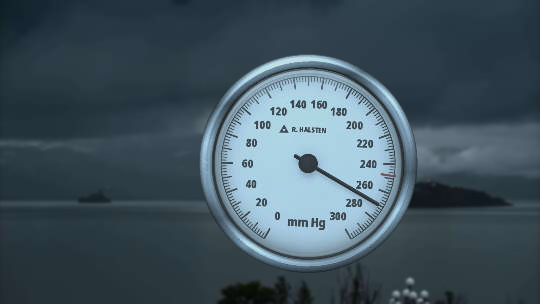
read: value=270 unit=mmHg
